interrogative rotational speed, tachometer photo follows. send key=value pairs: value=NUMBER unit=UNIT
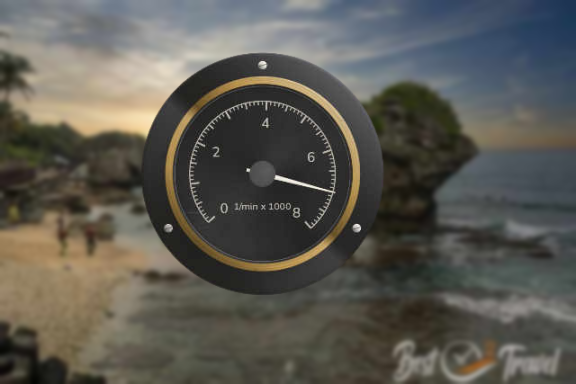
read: value=7000 unit=rpm
